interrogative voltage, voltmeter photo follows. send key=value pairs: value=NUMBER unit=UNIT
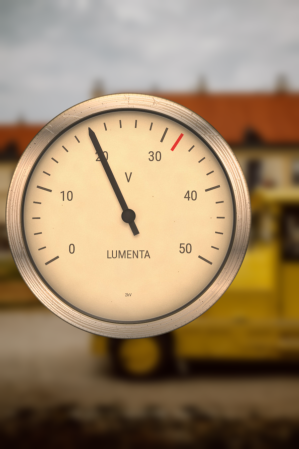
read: value=20 unit=V
